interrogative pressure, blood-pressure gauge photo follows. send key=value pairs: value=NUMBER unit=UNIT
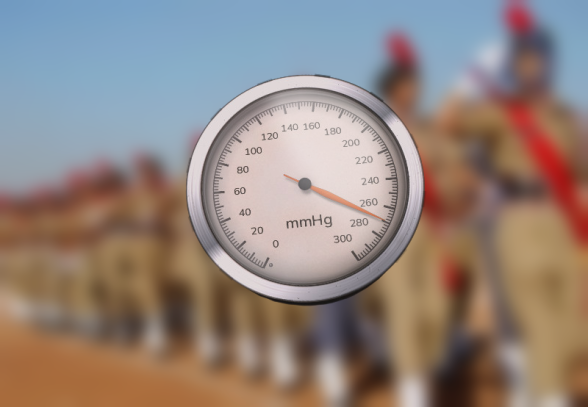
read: value=270 unit=mmHg
